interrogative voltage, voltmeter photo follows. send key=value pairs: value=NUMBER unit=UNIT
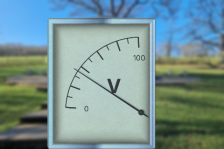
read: value=35 unit=V
